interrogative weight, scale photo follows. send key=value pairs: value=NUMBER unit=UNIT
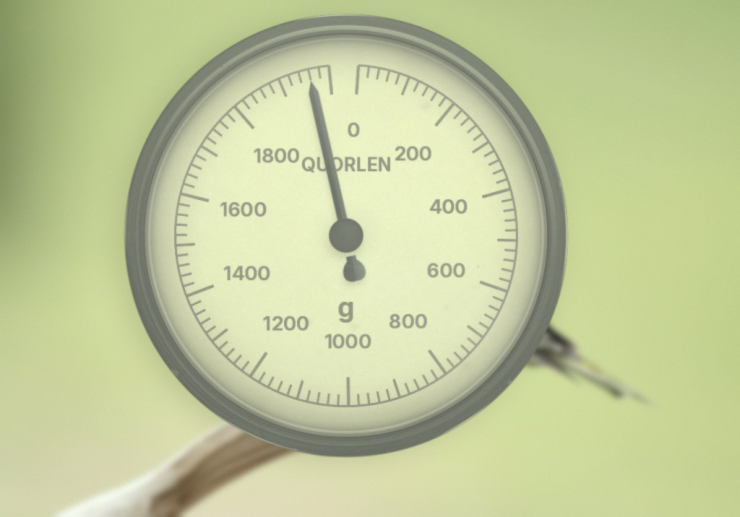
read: value=1960 unit=g
